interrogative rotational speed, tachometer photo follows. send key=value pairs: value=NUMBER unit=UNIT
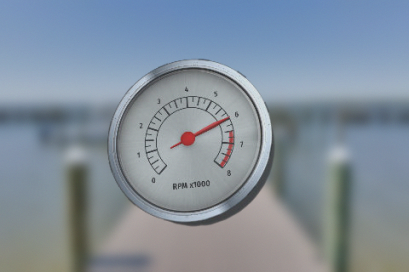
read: value=6000 unit=rpm
